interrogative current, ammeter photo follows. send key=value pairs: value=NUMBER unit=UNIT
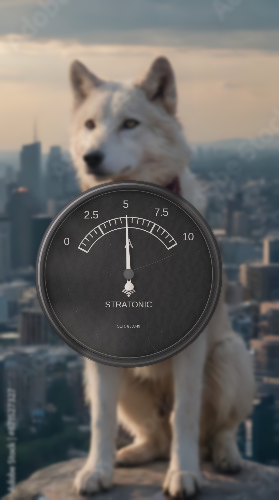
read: value=5 unit=A
